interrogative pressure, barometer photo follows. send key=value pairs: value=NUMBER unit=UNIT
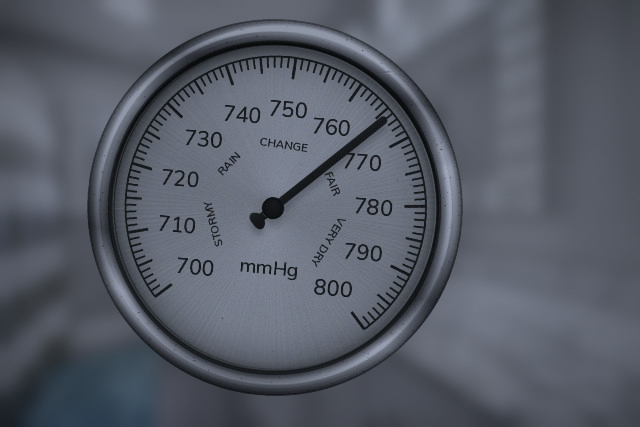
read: value=766 unit=mmHg
